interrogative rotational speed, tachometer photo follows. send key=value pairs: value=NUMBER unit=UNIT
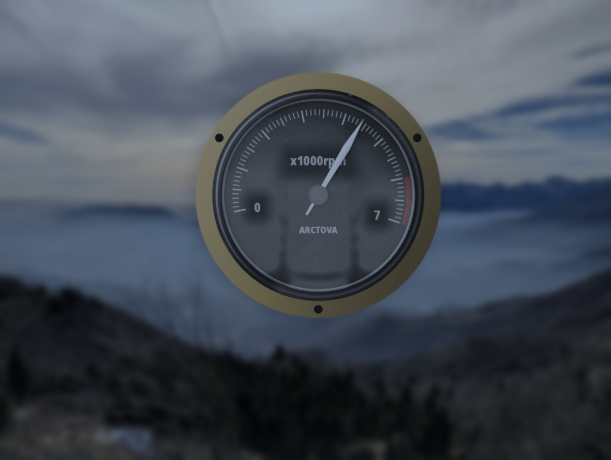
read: value=4400 unit=rpm
